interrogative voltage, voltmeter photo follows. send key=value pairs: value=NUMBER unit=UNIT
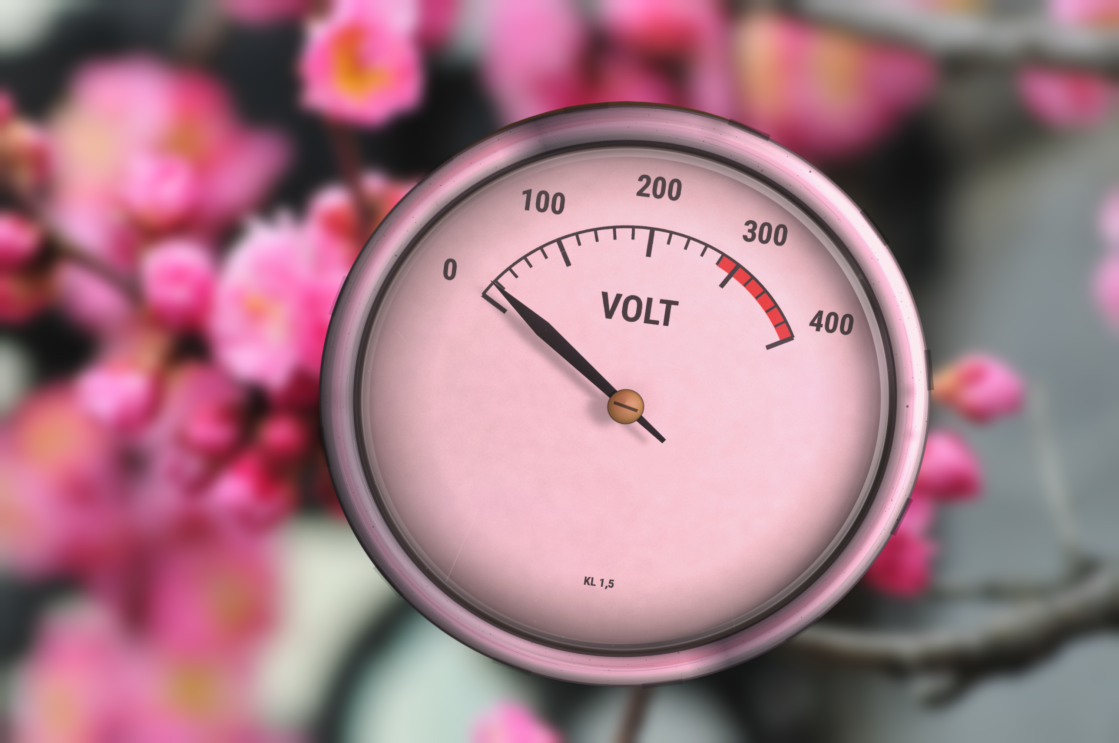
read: value=20 unit=V
